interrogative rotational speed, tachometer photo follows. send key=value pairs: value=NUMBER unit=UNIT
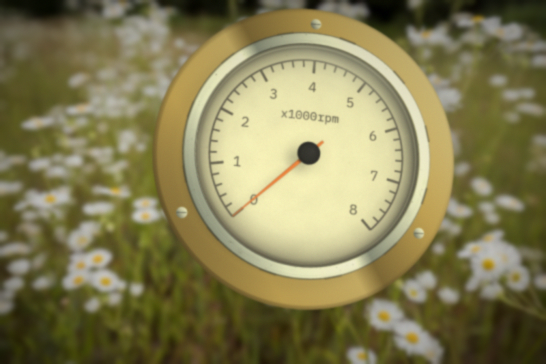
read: value=0 unit=rpm
